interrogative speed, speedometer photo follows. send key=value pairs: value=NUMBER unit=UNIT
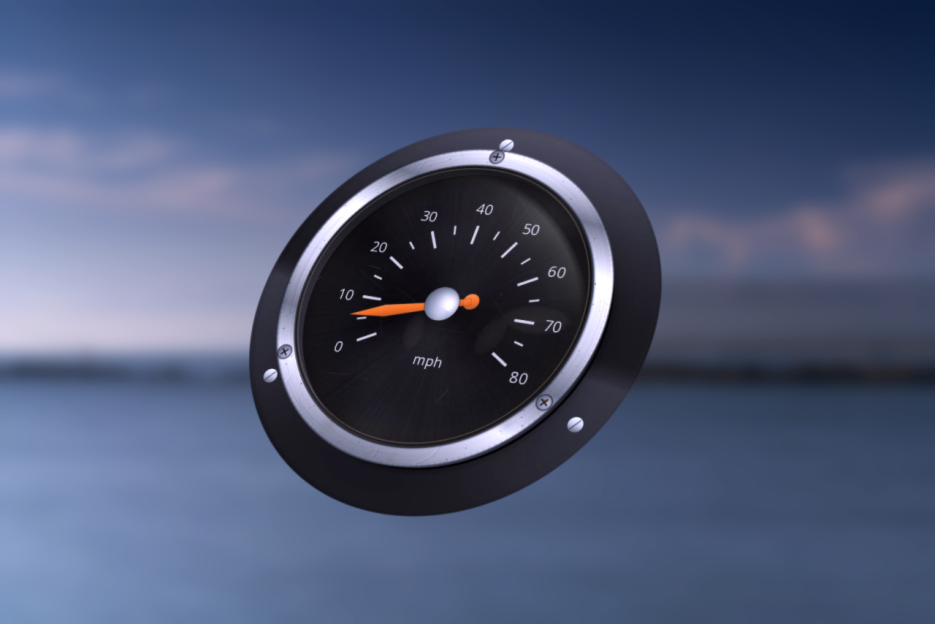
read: value=5 unit=mph
